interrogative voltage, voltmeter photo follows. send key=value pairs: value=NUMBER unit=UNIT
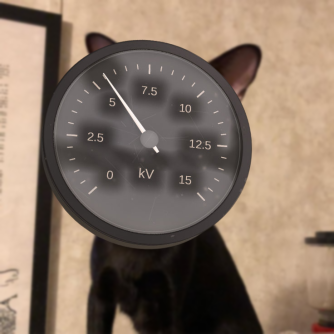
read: value=5.5 unit=kV
